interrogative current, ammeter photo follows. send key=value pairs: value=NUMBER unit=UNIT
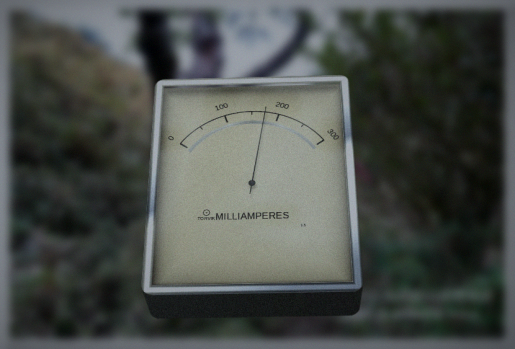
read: value=175 unit=mA
